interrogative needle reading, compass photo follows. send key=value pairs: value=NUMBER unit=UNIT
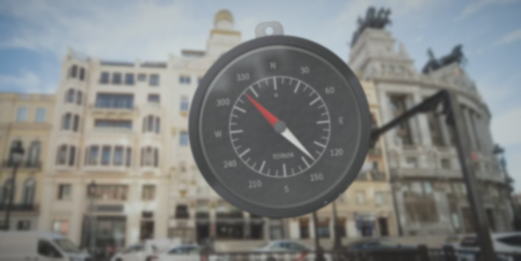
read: value=320 unit=°
